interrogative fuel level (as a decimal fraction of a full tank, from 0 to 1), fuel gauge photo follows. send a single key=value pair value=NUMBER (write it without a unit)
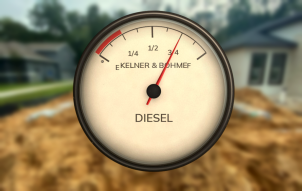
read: value=0.75
